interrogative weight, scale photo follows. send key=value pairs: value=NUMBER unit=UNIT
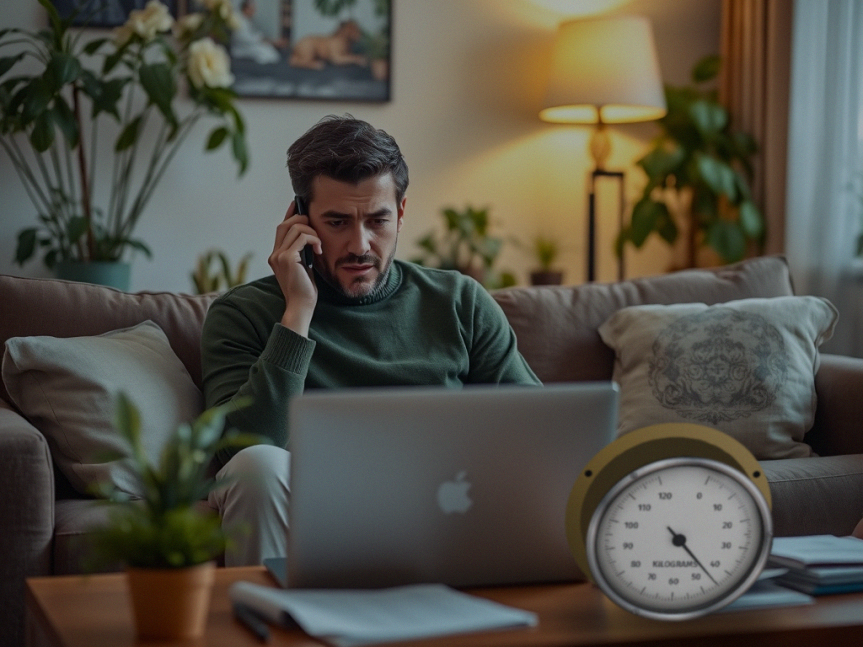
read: value=45 unit=kg
